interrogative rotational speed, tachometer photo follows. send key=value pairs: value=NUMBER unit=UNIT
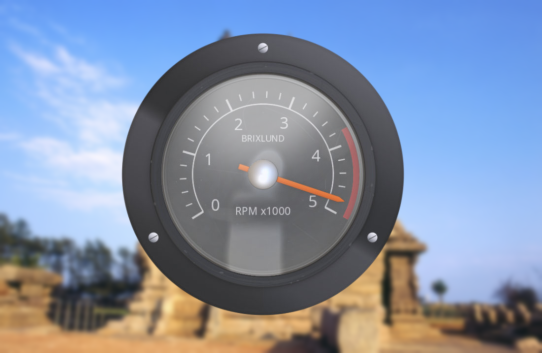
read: value=4800 unit=rpm
